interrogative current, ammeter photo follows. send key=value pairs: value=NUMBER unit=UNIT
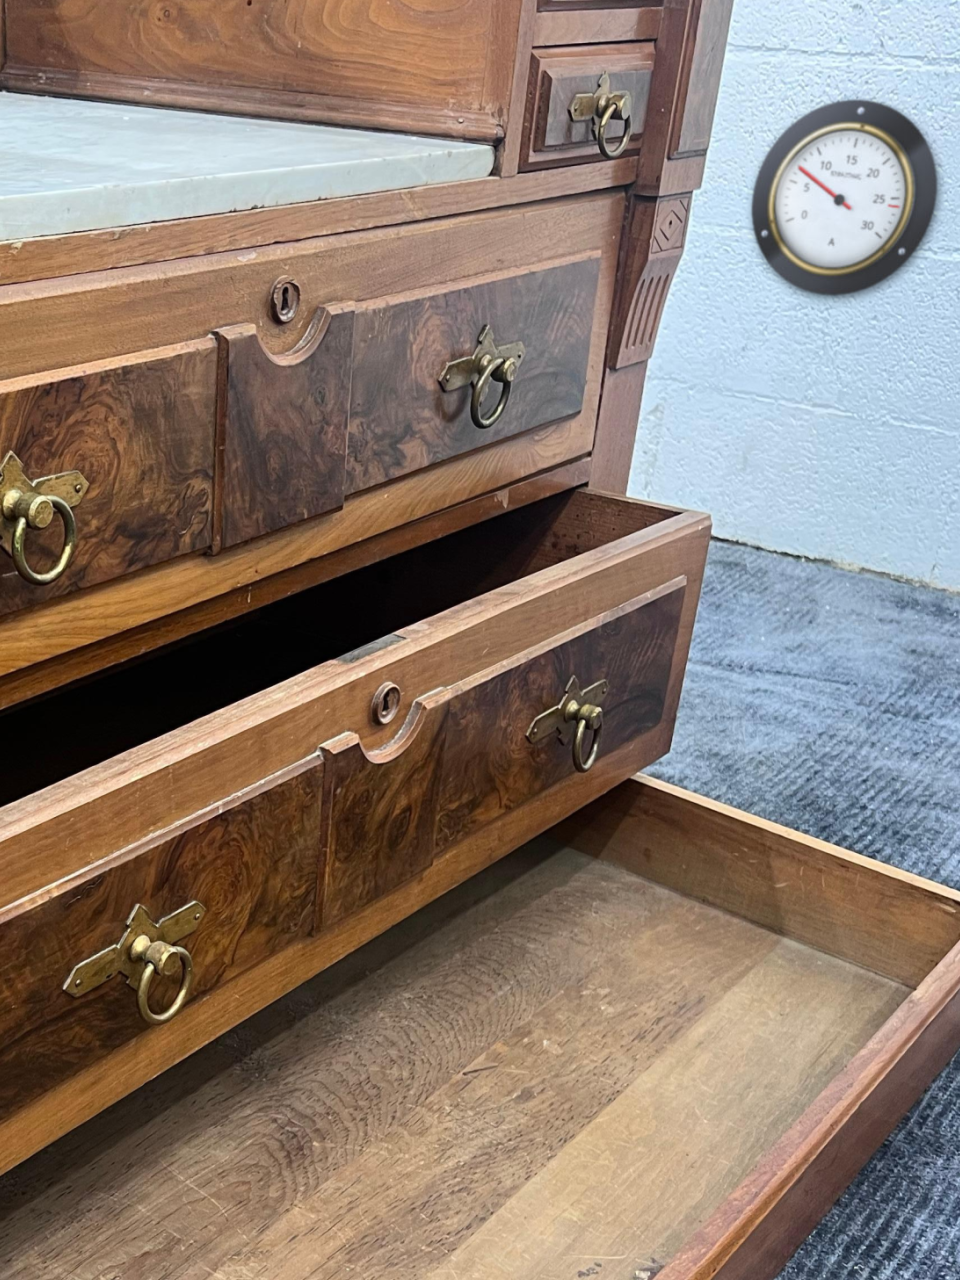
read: value=7 unit=A
